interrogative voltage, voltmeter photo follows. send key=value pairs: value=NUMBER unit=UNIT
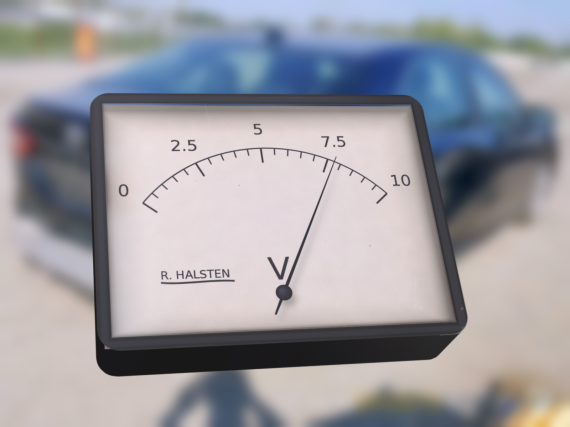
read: value=7.75 unit=V
